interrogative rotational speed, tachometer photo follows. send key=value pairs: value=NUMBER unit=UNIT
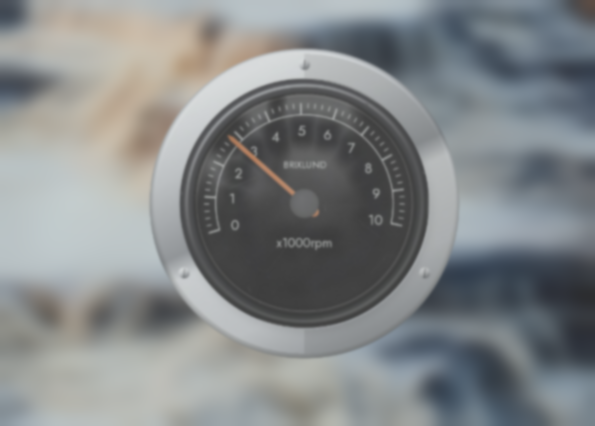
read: value=2800 unit=rpm
